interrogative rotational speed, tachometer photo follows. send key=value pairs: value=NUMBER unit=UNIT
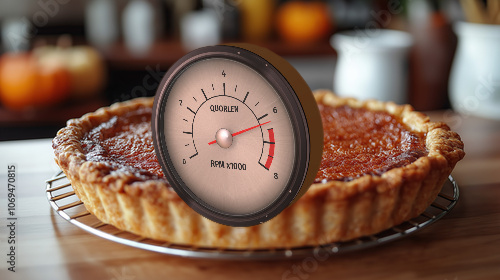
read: value=6250 unit=rpm
